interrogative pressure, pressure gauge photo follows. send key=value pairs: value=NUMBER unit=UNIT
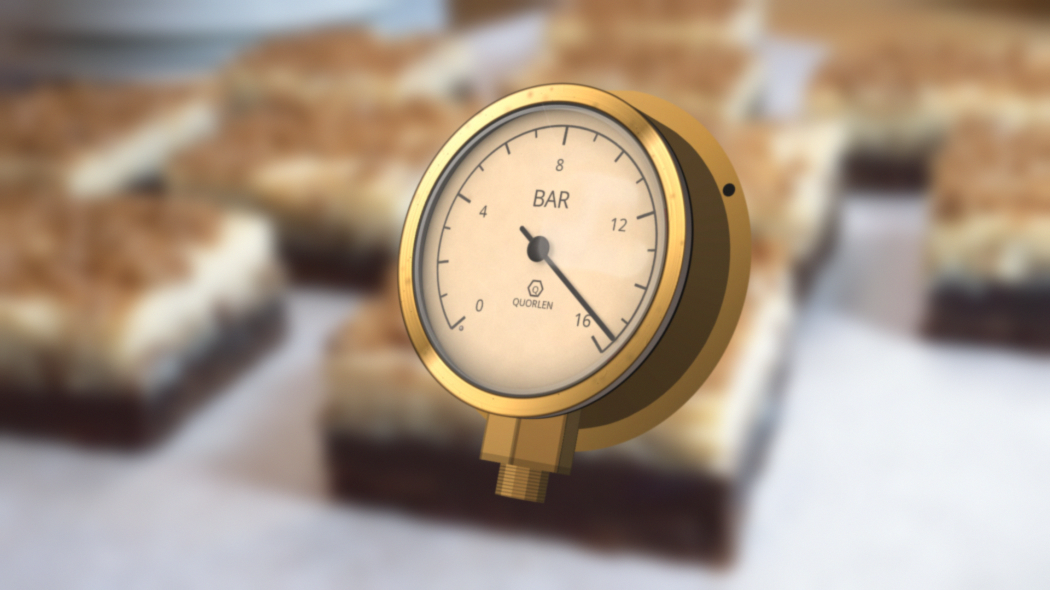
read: value=15.5 unit=bar
